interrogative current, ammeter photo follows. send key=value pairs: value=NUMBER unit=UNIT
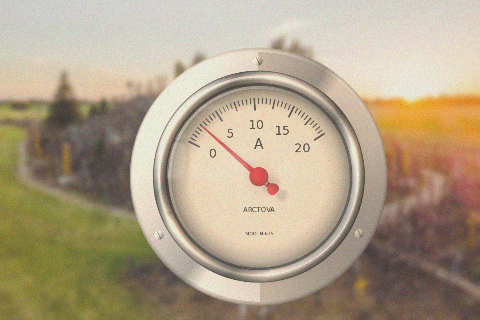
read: value=2.5 unit=A
